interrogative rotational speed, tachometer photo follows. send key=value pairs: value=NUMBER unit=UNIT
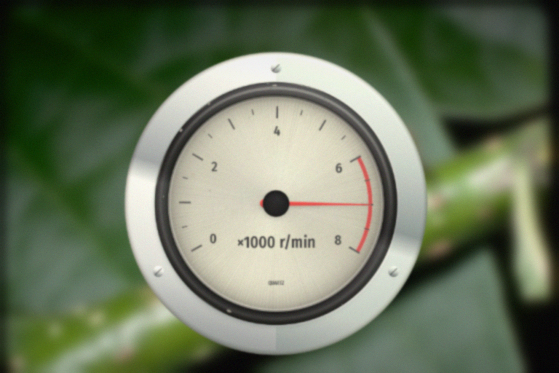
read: value=7000 unit=rpm
